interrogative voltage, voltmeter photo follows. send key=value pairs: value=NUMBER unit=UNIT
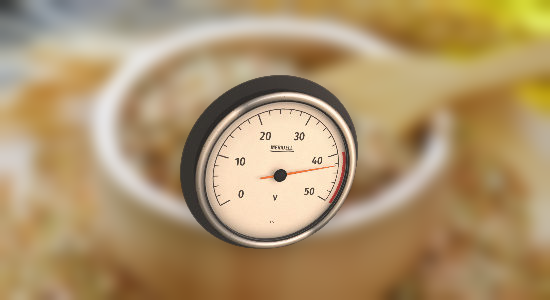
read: value=42 unit=V
